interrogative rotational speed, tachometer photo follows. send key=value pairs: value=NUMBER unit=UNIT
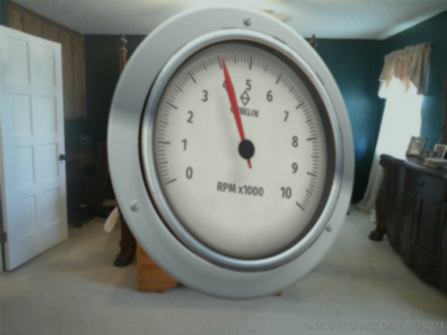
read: value=4000 unit=rpm
